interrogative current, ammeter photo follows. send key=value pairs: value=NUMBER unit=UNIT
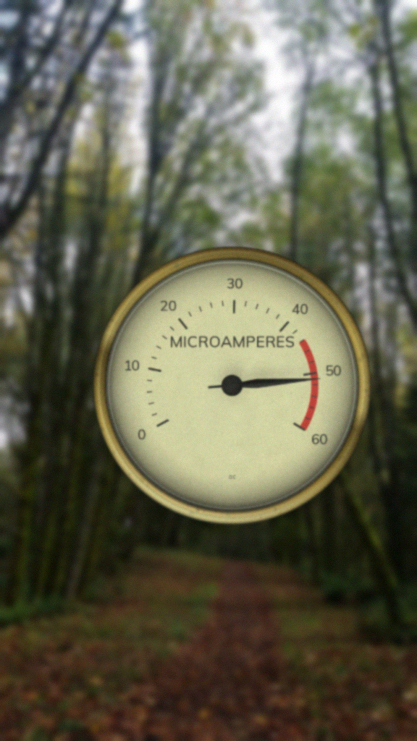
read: value=51 unit=µA
